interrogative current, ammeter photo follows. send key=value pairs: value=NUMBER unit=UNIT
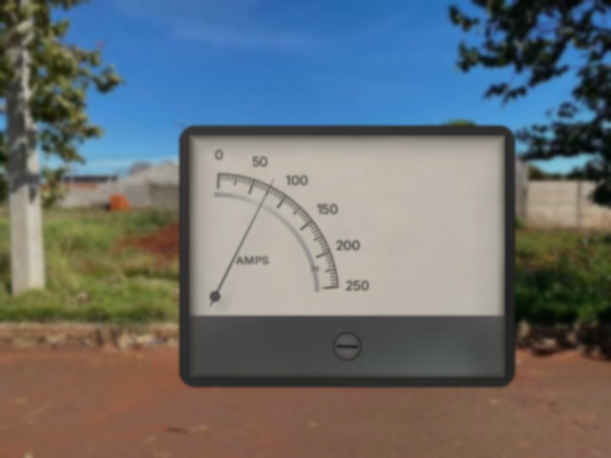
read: value=75 unit=A
